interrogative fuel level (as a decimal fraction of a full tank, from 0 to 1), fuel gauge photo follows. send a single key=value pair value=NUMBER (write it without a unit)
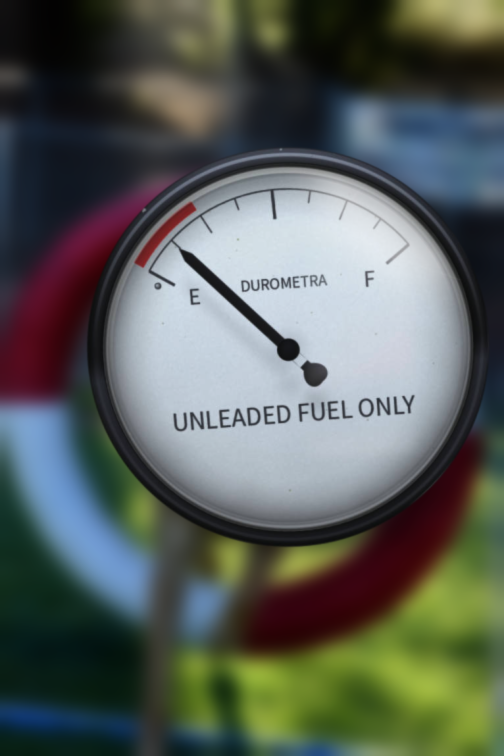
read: value=0.125
